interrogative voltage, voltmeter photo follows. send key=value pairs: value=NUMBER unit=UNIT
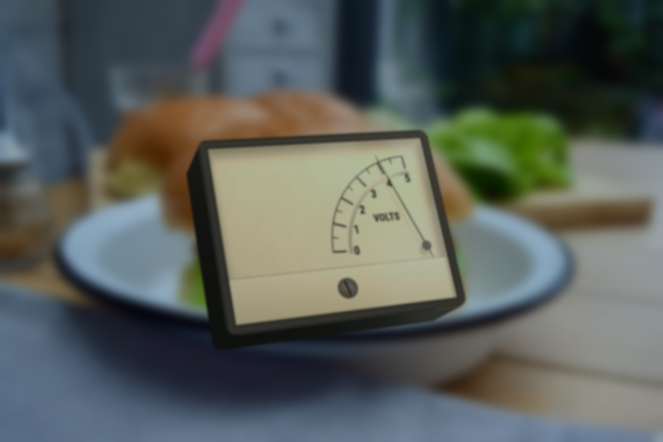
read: value=4 unit=V
